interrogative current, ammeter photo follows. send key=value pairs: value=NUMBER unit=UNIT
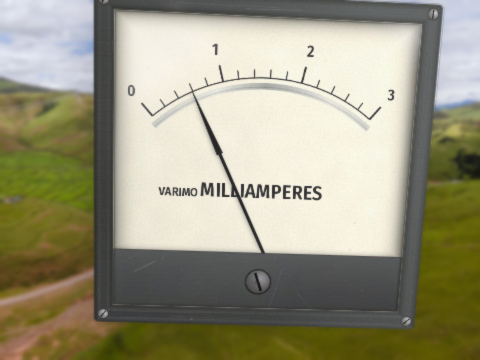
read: value=0.6 unit=mA
